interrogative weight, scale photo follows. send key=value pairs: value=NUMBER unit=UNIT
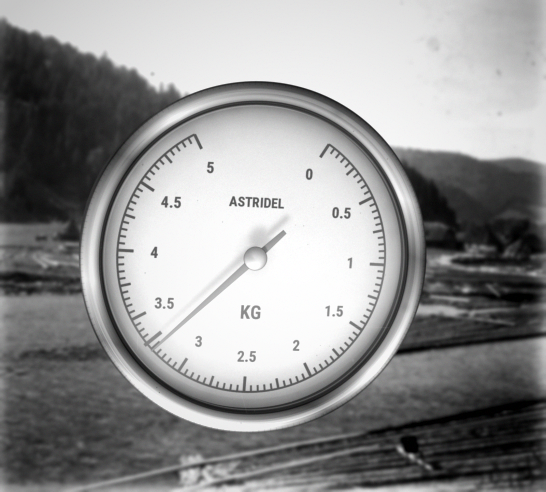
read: value=3.25 unit=kg
